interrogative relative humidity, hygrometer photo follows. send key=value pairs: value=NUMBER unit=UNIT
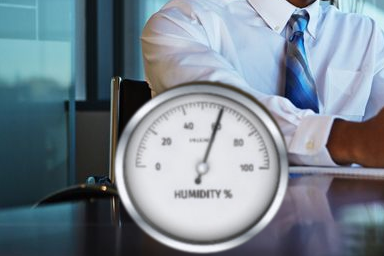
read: value=60 unit=%
